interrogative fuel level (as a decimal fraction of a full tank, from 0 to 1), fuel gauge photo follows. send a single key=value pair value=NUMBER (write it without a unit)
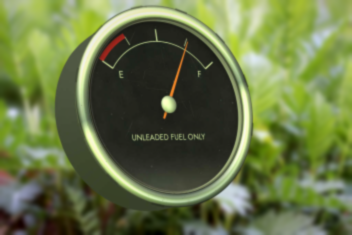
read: value=0.75
